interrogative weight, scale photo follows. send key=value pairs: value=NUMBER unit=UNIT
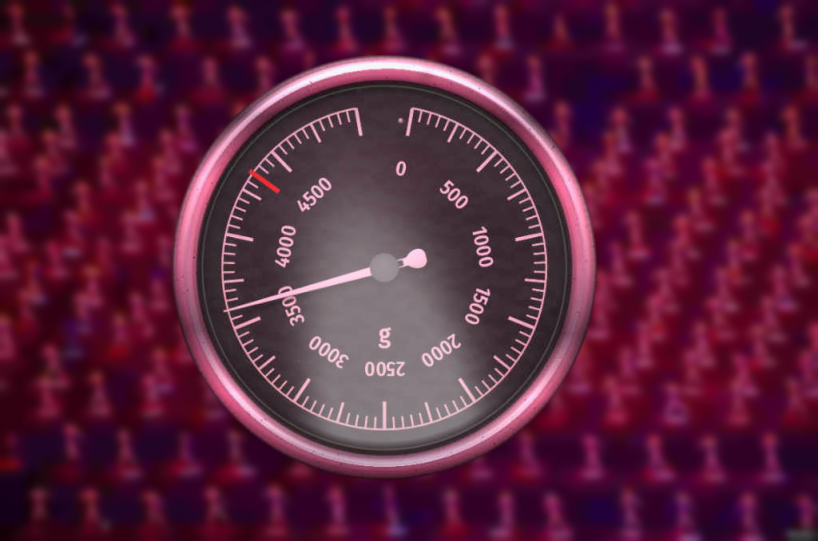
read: value=3600 unit=g
